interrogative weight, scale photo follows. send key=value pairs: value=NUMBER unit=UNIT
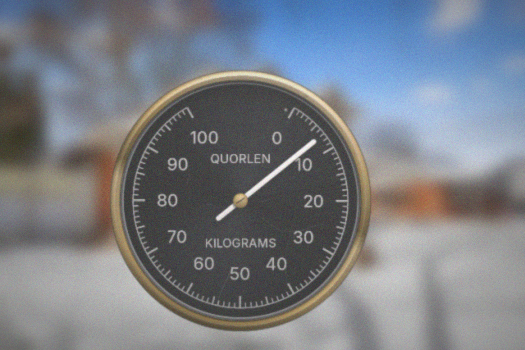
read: value=7 unit=kg
